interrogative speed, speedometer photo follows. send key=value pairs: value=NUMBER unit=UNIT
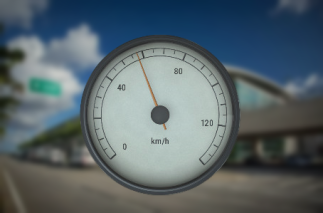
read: value=57.5 unit=km/h
